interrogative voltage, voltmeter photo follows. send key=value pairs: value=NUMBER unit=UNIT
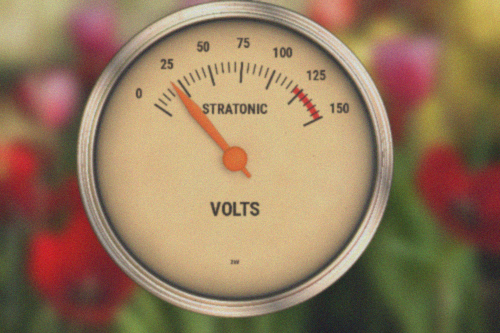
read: value=20 unit=V
